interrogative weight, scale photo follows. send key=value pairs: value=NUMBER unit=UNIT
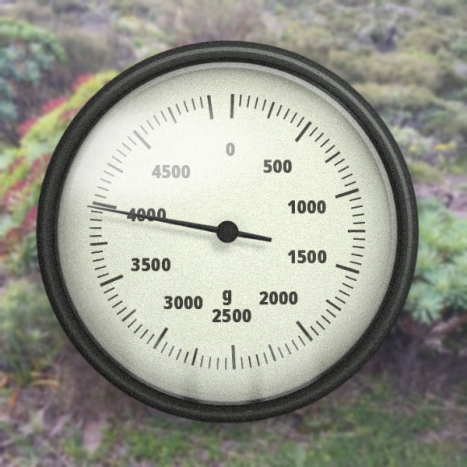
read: value=3975 unit=g
